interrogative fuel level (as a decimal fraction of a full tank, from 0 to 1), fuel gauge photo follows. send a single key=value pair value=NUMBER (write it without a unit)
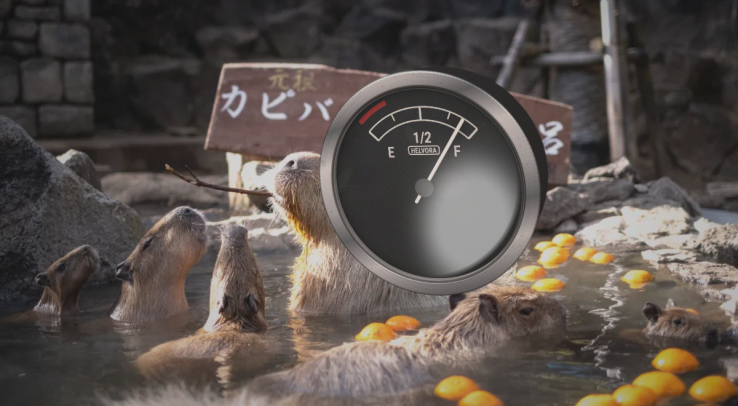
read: value=0.875
